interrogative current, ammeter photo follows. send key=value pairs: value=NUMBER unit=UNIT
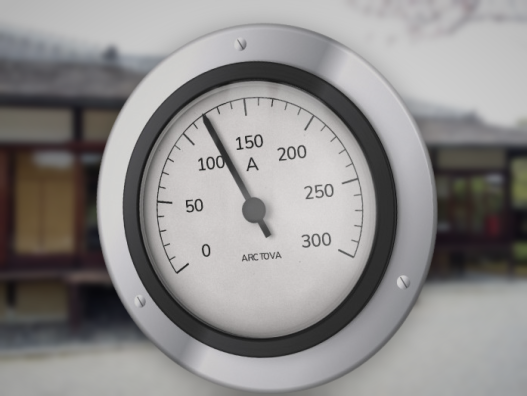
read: value=120 unit=A
